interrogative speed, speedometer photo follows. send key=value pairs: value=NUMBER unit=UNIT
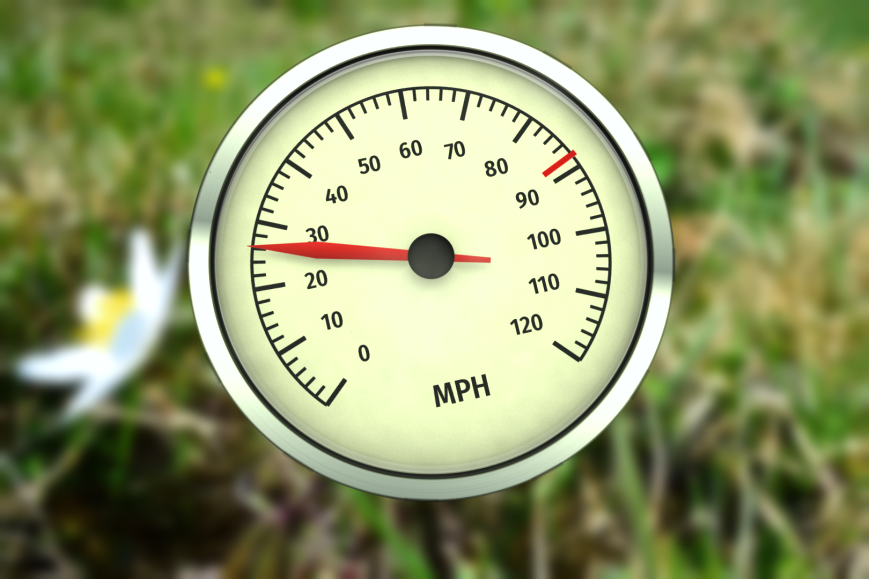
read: value=26 unit=mph
